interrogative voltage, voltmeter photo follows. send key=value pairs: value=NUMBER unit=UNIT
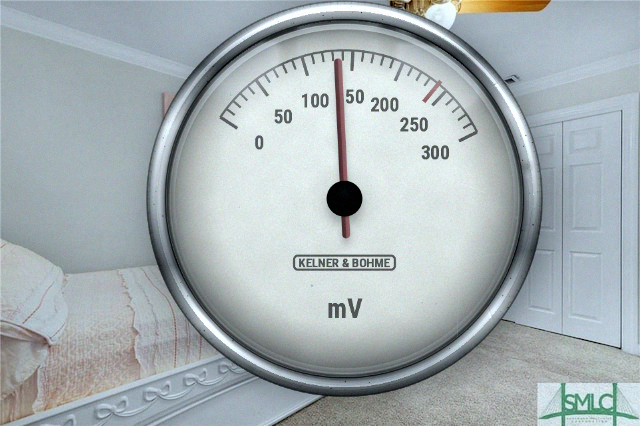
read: value=135 unit=mV
